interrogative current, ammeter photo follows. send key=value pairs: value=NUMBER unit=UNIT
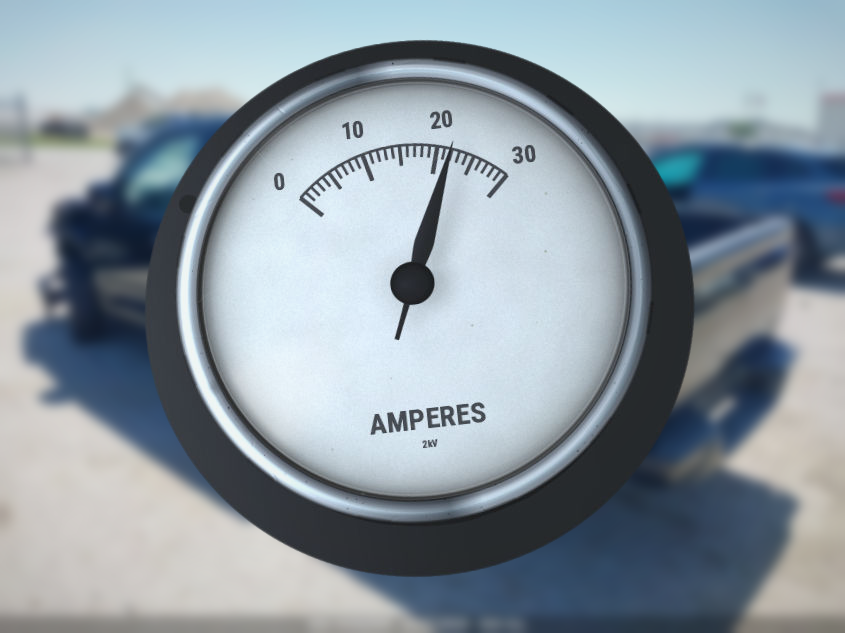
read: value=22 unit=A
